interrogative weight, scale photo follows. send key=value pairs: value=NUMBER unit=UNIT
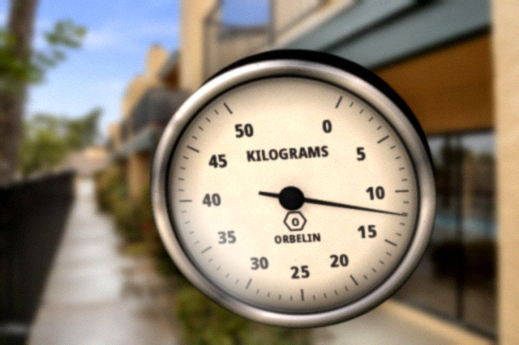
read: value=12 unit=kg
